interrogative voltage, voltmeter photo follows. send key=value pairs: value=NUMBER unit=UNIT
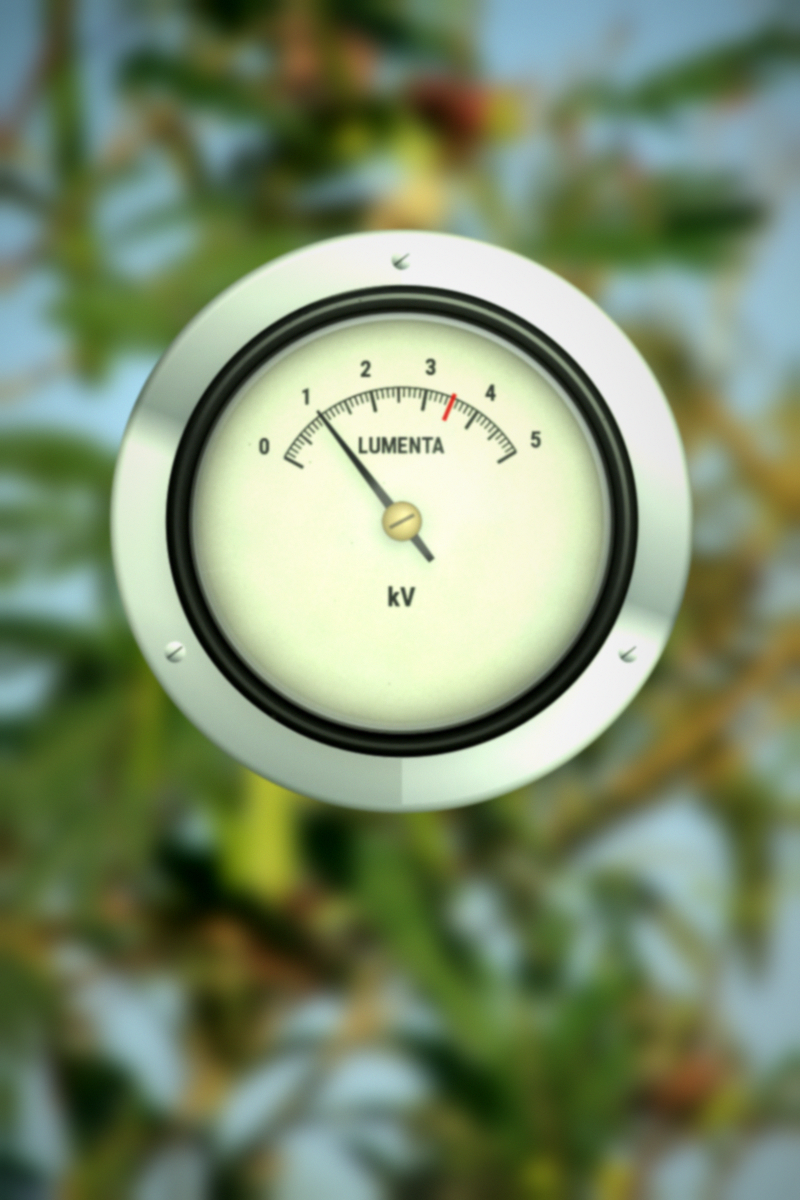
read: value=1 unit=kV
